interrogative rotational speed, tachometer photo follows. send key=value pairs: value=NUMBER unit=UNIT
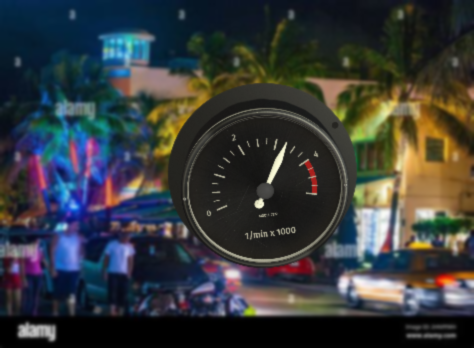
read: value=3250 unit=rpm
